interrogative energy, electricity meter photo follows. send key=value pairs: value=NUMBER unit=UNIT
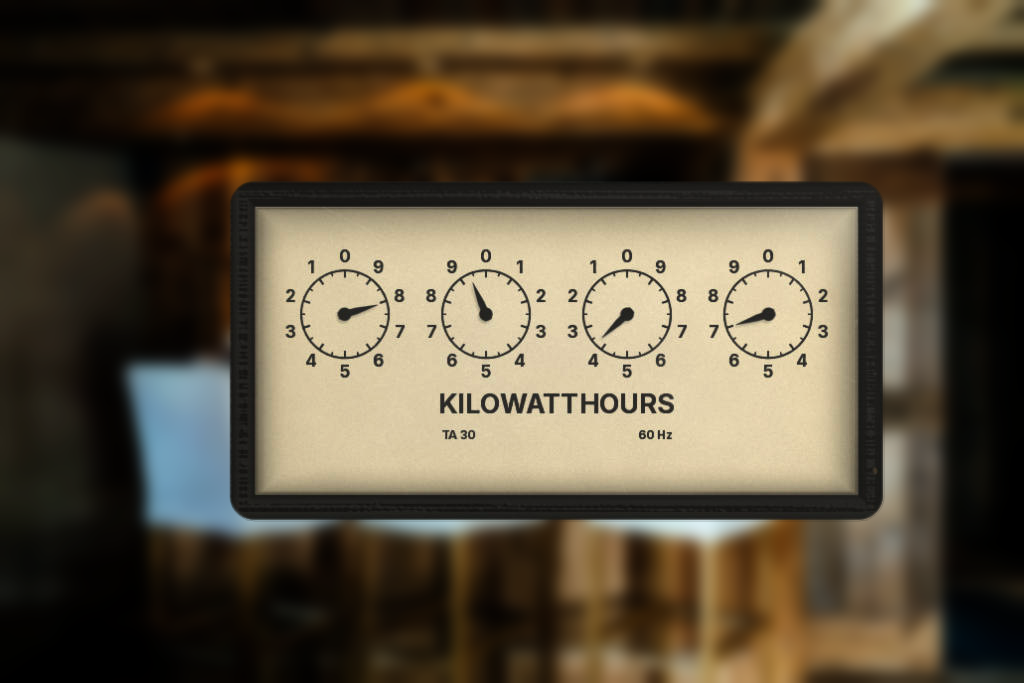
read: value=7937 unit=kWh
